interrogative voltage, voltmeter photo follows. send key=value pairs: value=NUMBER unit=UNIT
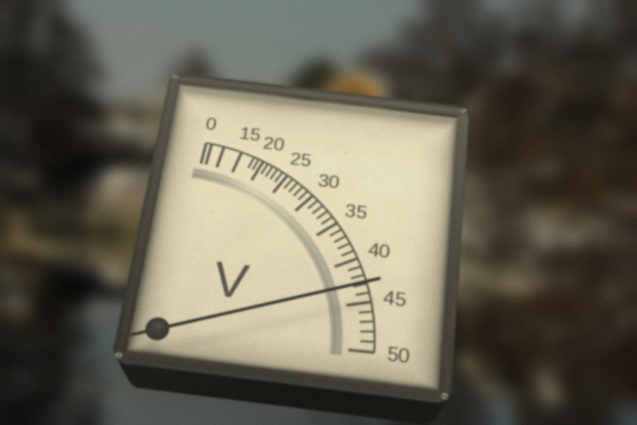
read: value=43 unit=V
